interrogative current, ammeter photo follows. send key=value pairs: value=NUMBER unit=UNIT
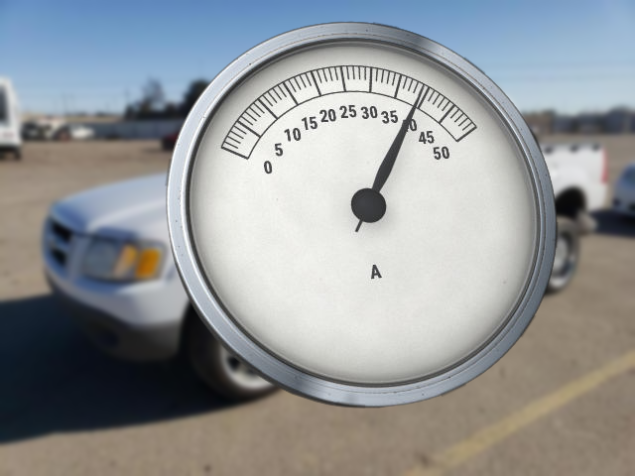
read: value=39 unit=A
